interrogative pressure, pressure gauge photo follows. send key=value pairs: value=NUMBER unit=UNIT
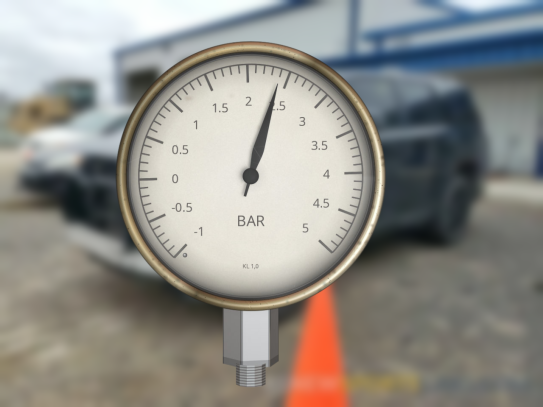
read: value=2.4 unit=bar
